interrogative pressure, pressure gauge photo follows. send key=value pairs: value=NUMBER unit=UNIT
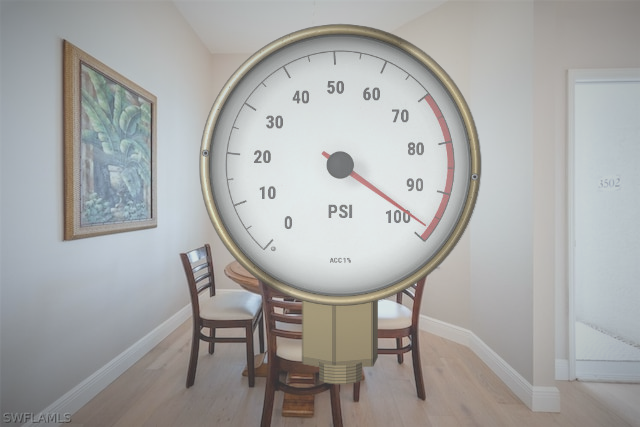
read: value=97.5 unit=psi
